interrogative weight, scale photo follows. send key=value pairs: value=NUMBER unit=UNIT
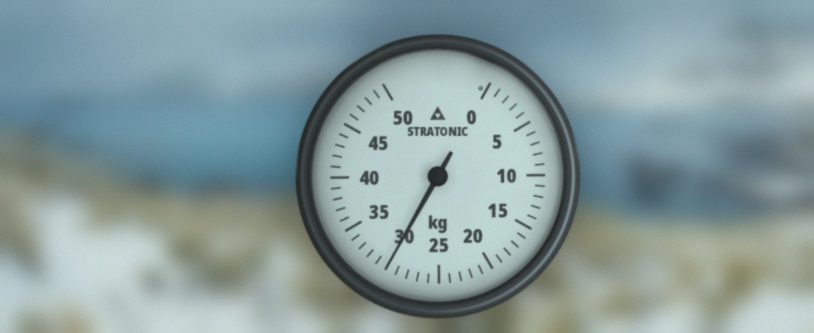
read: value=30 unit=kg
